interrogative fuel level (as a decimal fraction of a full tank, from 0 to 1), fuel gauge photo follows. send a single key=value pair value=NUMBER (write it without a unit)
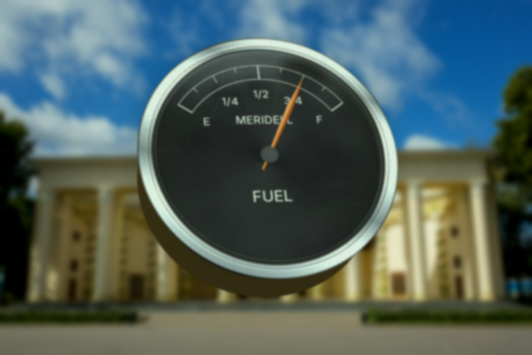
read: value=0.75
